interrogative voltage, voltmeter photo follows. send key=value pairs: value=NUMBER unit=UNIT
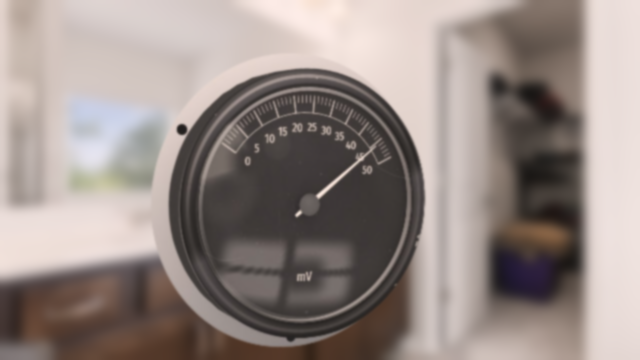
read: value=45 unit=mV
